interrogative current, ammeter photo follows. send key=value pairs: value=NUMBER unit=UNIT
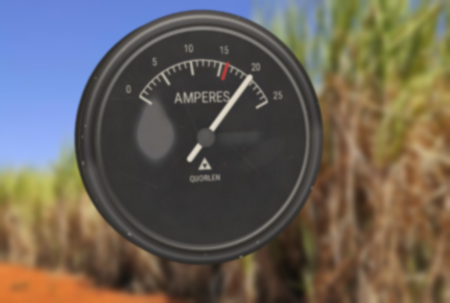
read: value=20 unit=A
